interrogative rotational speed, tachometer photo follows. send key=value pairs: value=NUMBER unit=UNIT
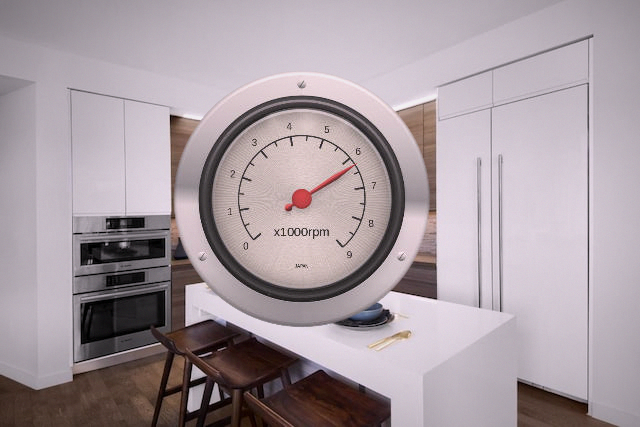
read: value=6250 unit=rpm
